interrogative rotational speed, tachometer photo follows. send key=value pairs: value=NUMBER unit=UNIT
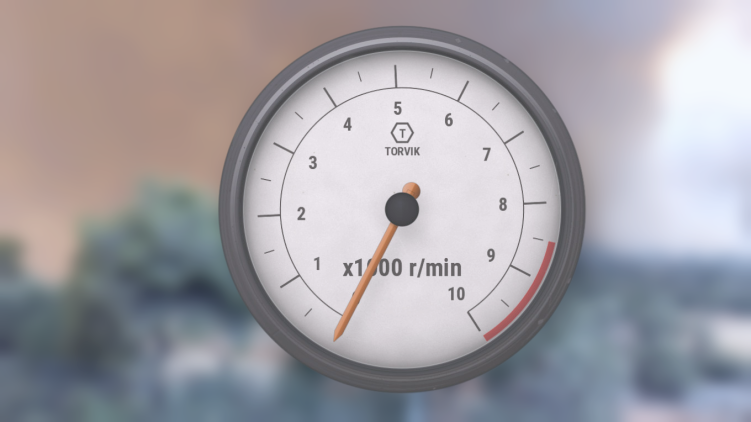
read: value=0 unit=rpm
